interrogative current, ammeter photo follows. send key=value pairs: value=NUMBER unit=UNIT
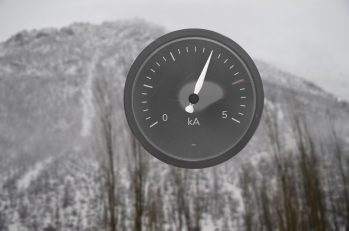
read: value=3 unit=kA
